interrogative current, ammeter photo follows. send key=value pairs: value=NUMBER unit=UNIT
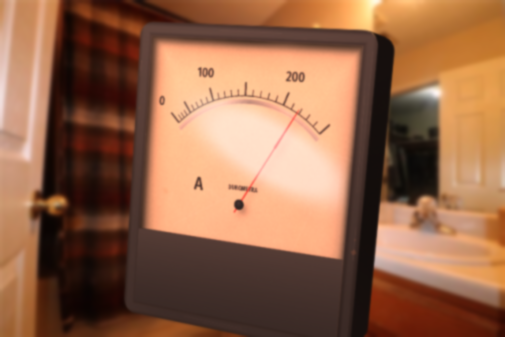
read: value=220 unit=A
